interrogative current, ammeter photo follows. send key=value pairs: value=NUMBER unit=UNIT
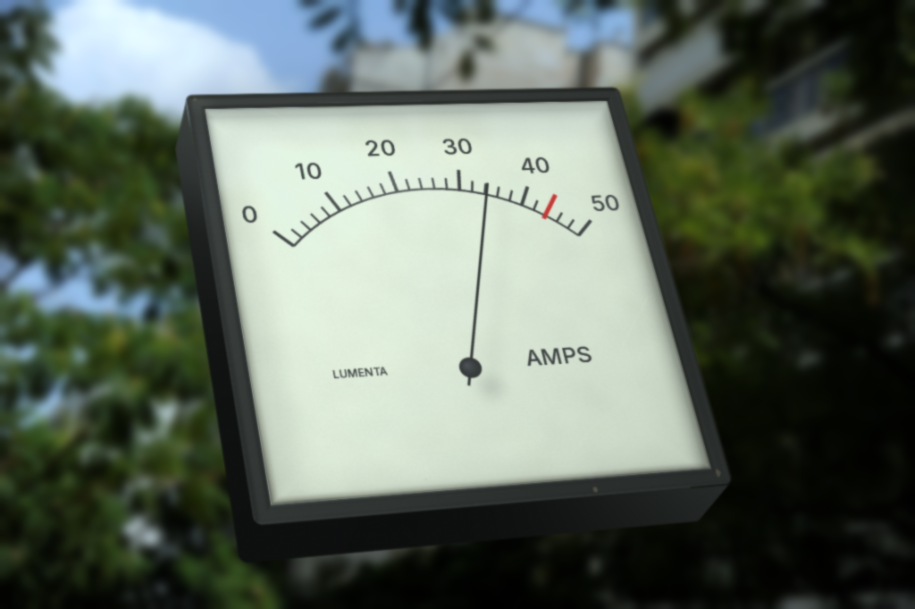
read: value=34 unit=A
